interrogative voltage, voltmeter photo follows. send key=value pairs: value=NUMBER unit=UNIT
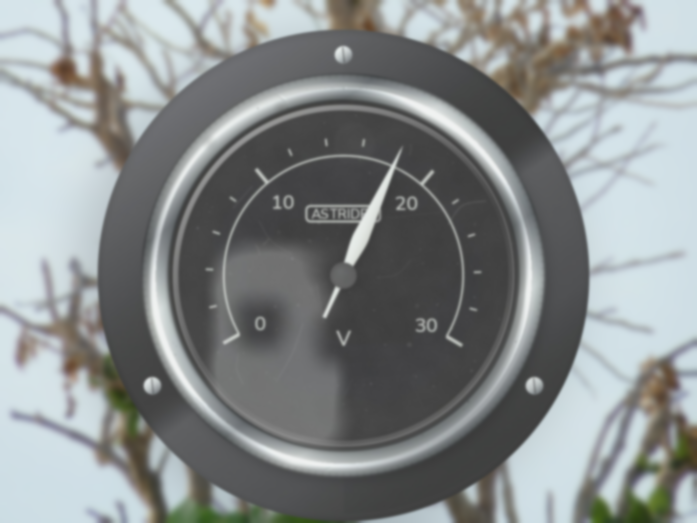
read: value=18 unit=V
